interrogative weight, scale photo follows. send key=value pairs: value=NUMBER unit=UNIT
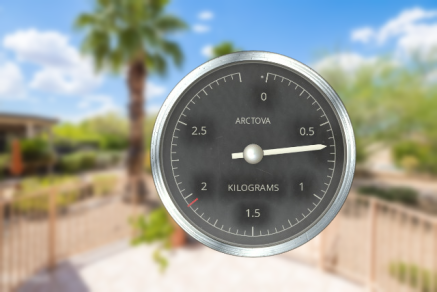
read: value=0.65 unit=kg
